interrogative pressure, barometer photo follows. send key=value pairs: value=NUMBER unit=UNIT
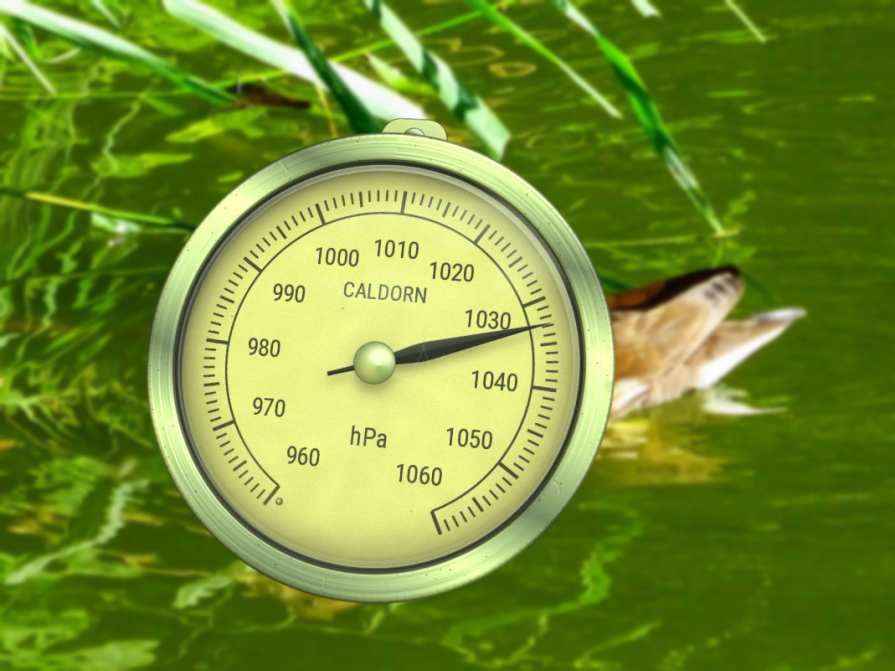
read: value=1033 unit=hPa
